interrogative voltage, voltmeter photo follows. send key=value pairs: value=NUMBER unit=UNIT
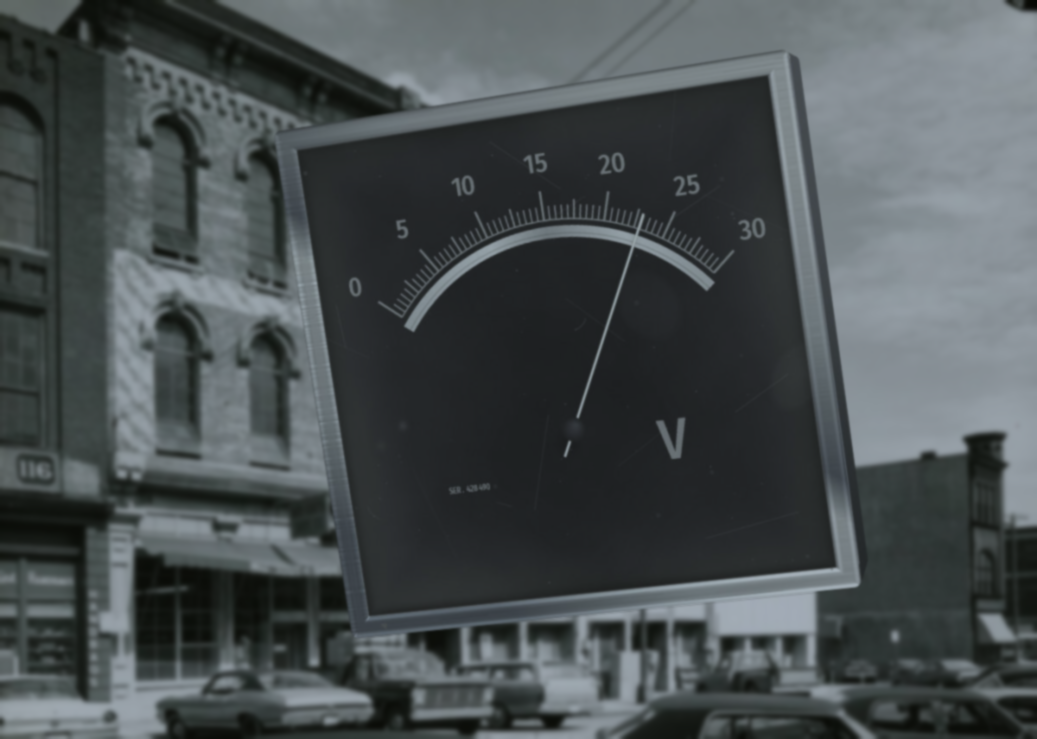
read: value=23 unit=V
